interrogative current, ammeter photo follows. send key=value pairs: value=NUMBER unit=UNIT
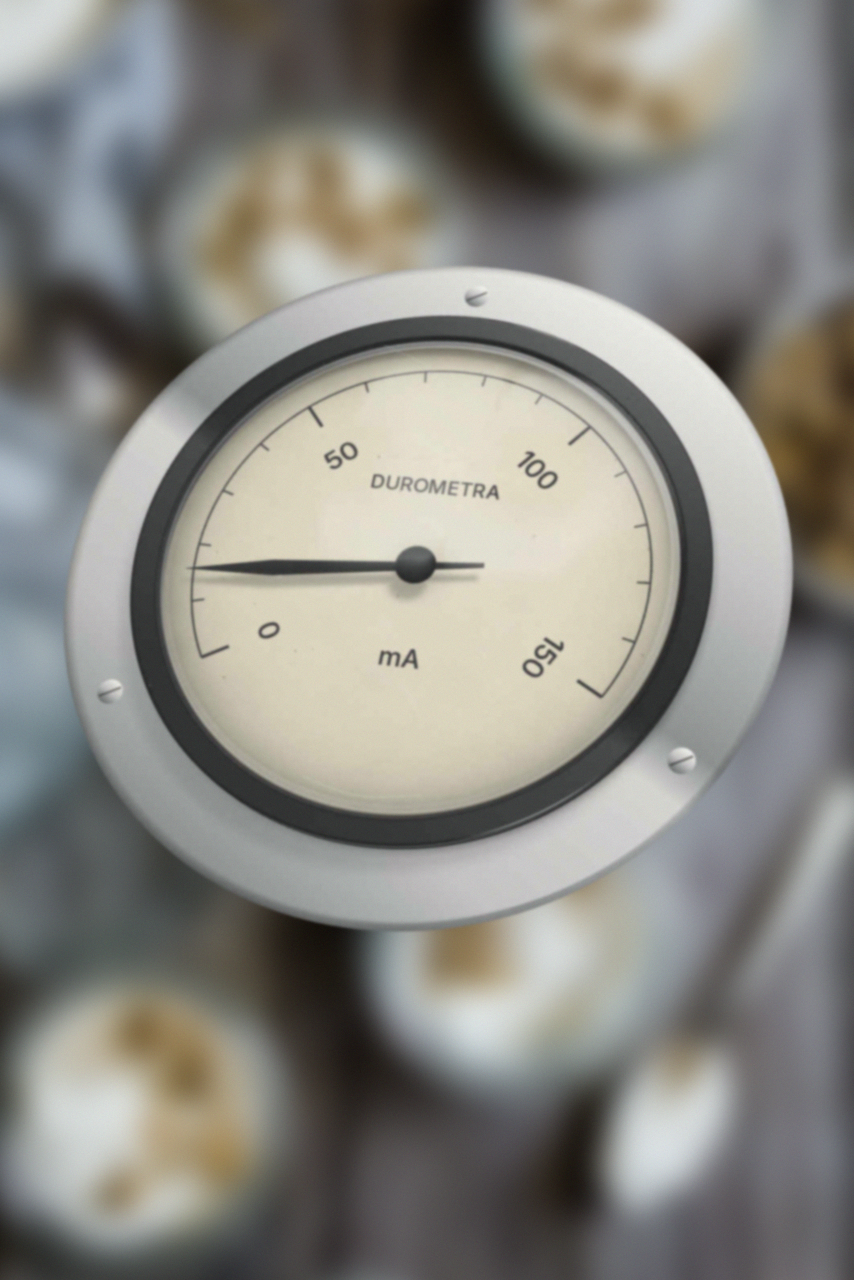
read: value=15 unit=mA
